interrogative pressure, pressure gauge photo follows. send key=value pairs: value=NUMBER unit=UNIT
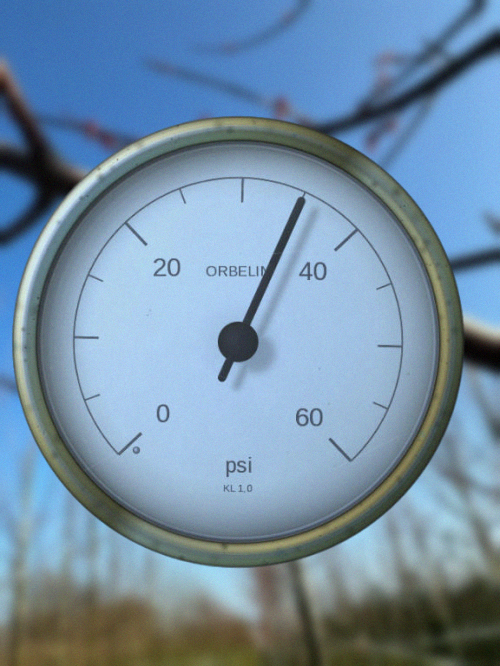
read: value=35 unit=psi
